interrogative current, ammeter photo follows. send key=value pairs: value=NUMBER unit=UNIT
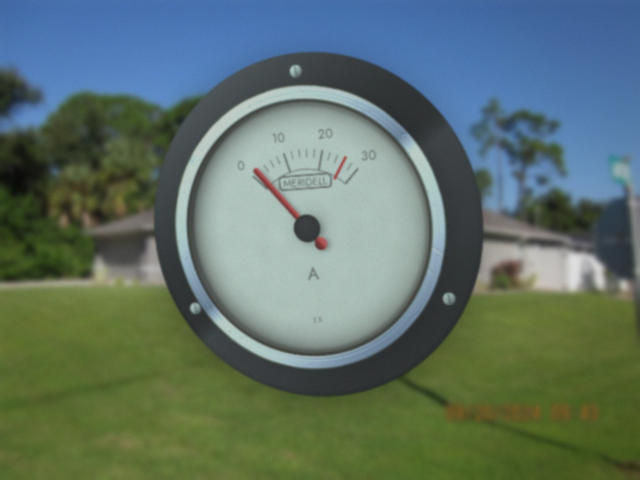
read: value=2 unit=A
